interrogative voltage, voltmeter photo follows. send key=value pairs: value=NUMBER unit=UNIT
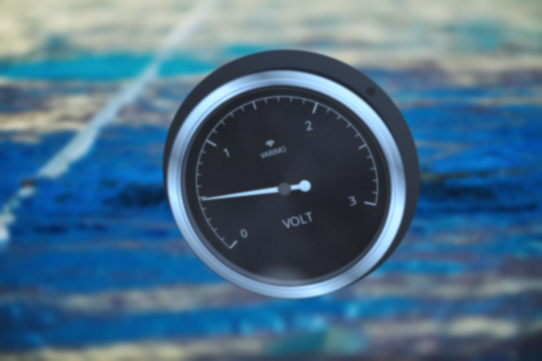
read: value=0.5 unit=V
